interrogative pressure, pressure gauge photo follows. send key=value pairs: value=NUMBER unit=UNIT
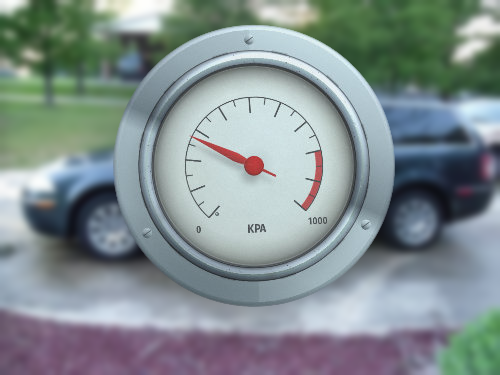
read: value=275 unit=kPa
